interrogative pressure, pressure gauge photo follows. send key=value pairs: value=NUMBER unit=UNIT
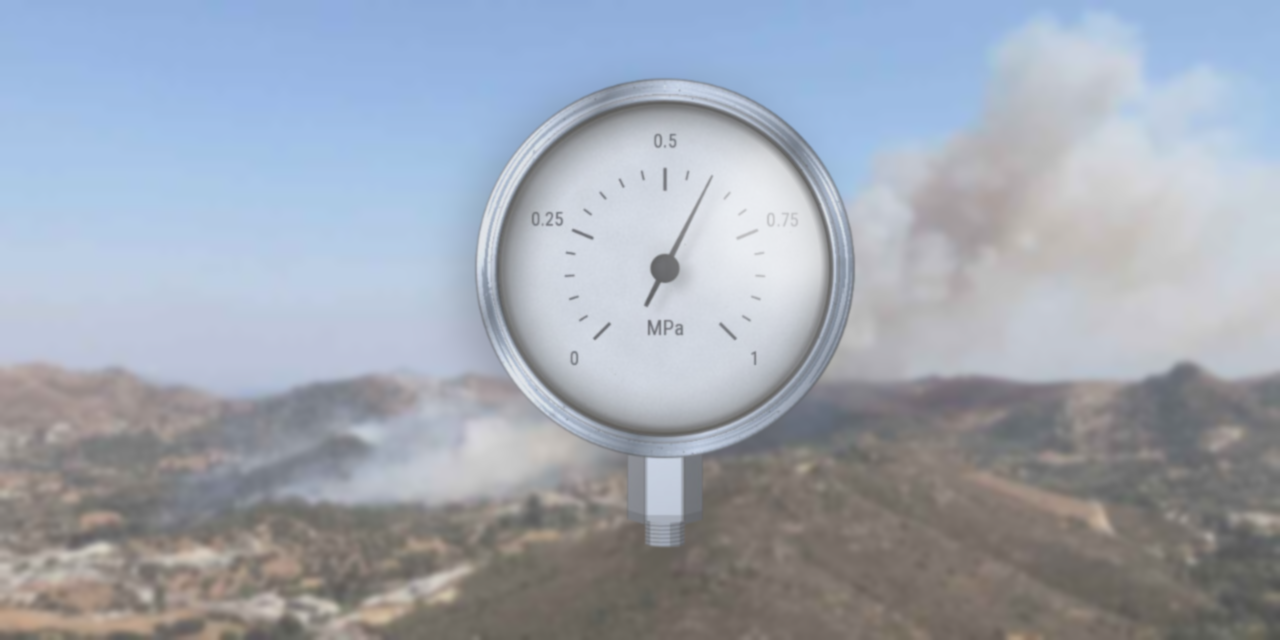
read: value=0.6 unit=MPa
